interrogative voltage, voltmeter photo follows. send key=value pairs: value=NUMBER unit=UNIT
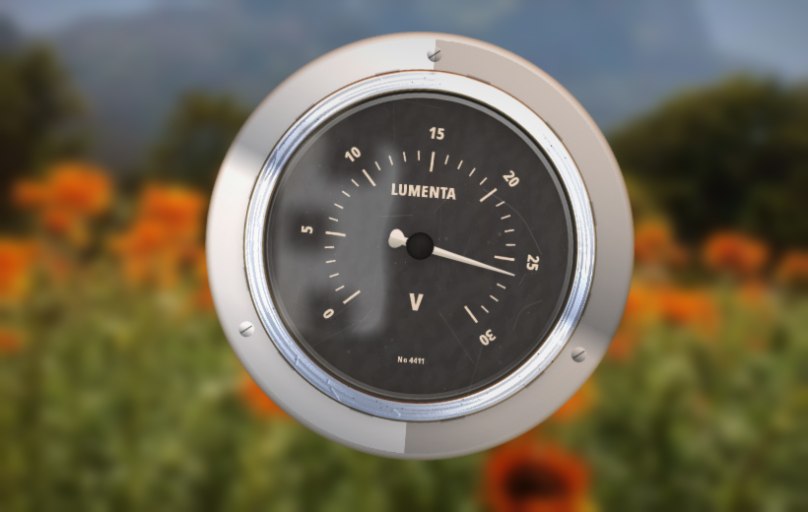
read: value=26 unit=V
